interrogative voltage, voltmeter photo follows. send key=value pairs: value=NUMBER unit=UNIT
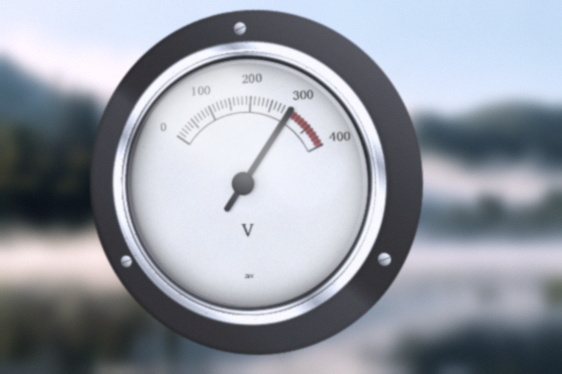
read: value=300 unit=V
